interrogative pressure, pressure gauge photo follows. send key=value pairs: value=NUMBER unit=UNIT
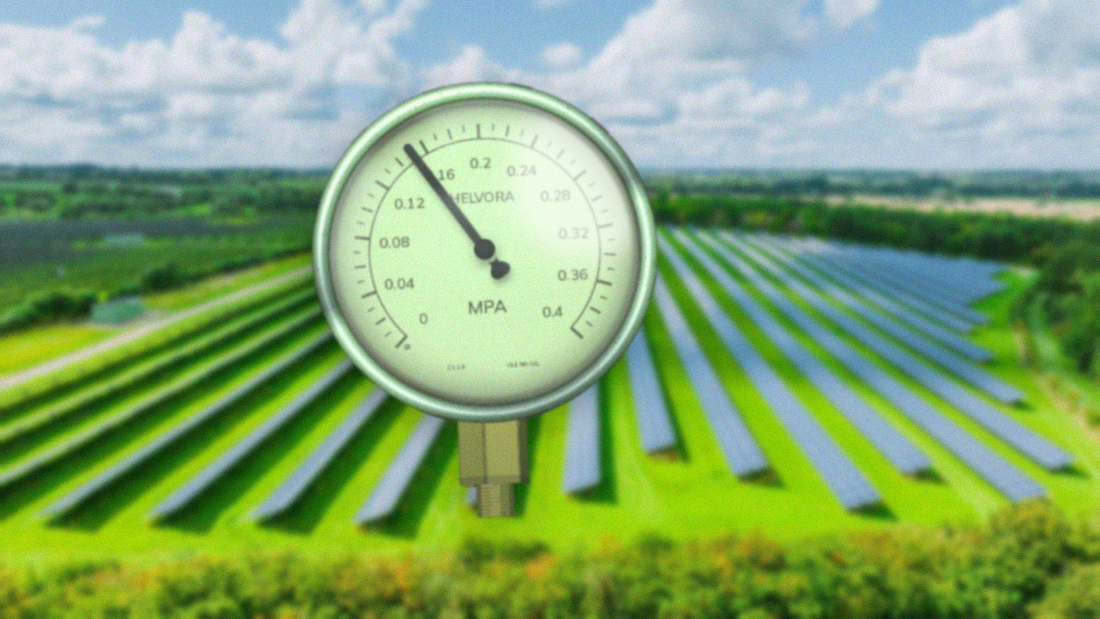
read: value=0.15 unit=MPa
